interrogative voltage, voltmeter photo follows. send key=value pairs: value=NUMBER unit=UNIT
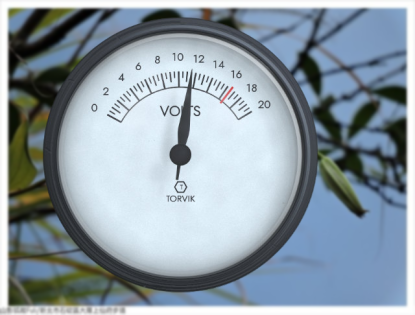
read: value=11.5 unit=V
